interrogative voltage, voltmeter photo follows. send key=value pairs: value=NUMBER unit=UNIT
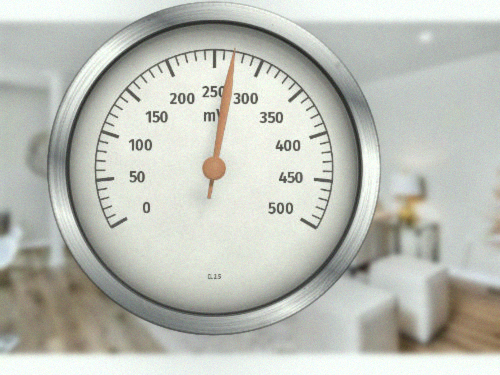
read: value=270 unit=mV
